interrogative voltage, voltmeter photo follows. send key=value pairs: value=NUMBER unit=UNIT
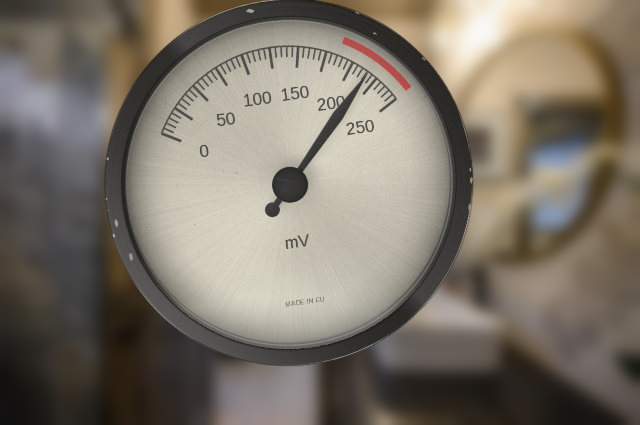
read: value=215 unit=mV
